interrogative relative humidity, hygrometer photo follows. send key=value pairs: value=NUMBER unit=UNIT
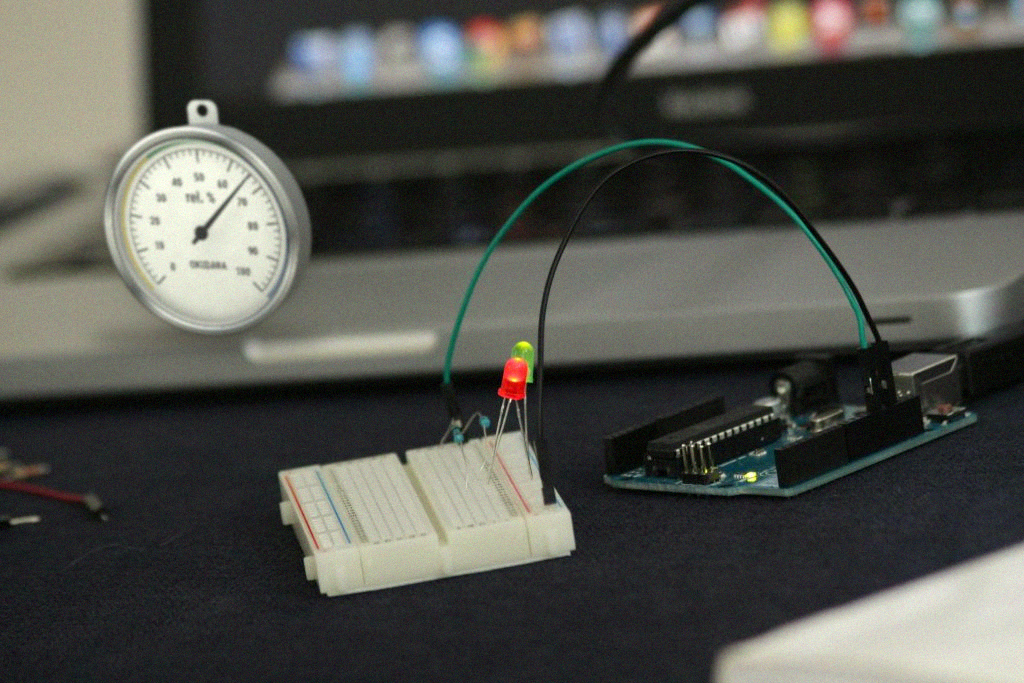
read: value=66 unit=%
